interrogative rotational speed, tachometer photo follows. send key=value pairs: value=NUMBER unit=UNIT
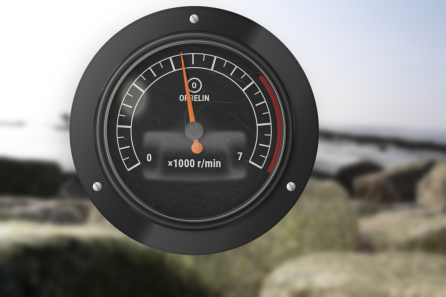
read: value=3250 unit=rpm
